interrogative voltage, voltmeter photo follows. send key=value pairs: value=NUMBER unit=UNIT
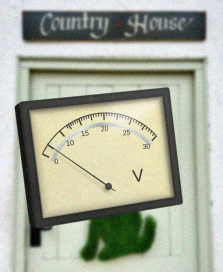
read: value=5 unit=V
